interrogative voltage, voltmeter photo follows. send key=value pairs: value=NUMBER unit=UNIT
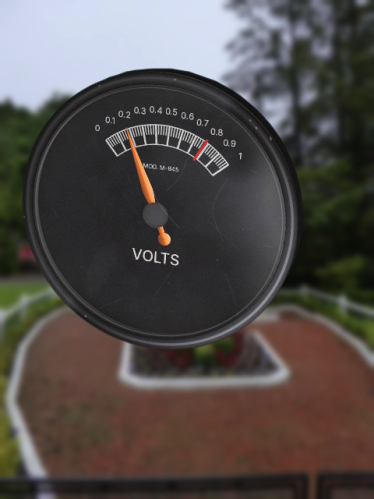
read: value=0.2 unit=V
